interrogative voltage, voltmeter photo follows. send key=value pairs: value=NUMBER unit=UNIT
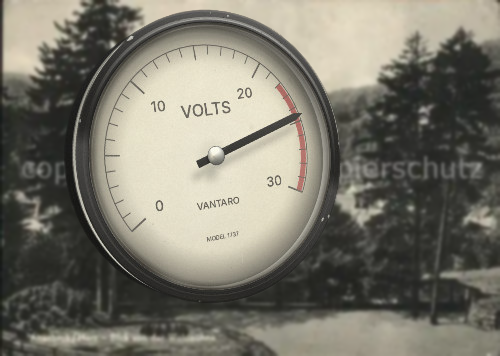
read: value=24.5 unit=V
